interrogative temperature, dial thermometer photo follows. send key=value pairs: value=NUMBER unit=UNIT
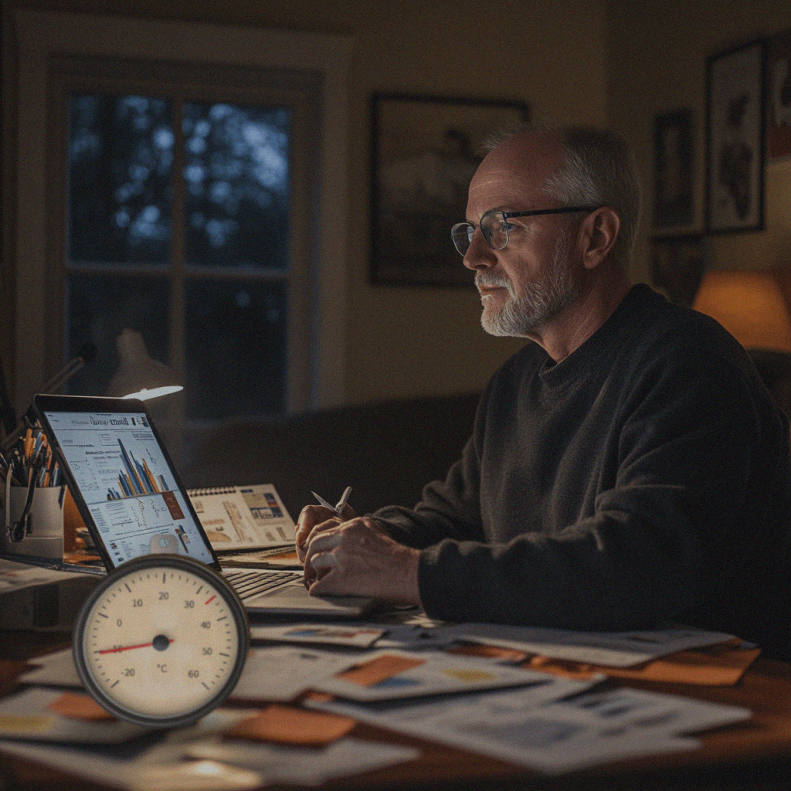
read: value=-10 unit=°C
